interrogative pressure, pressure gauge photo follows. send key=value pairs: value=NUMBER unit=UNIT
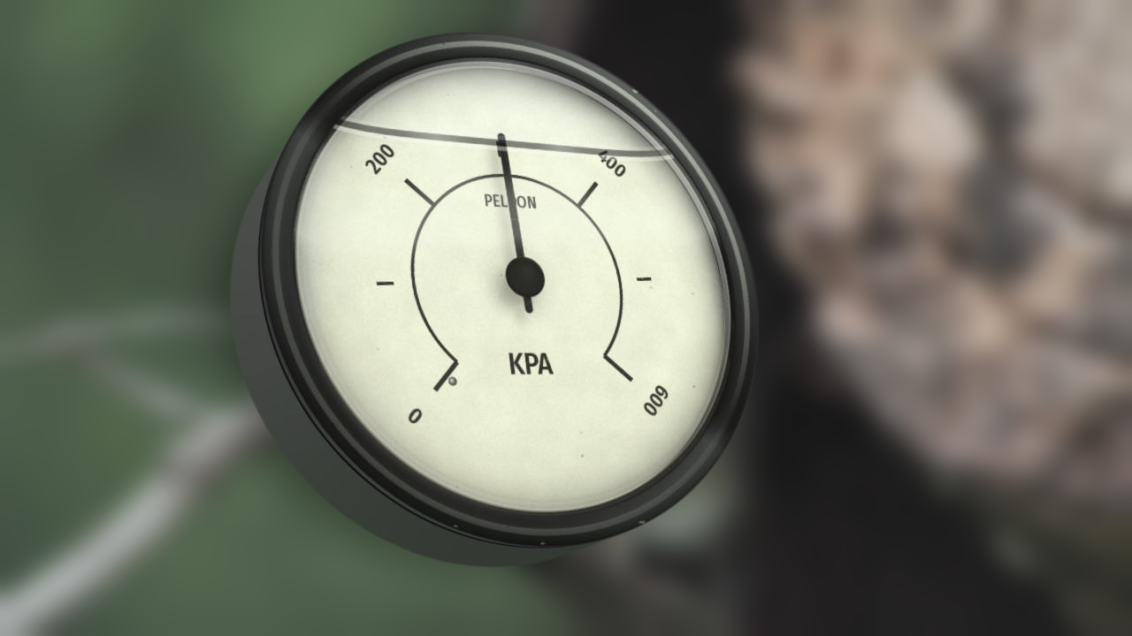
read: value=300 unit=kPa
